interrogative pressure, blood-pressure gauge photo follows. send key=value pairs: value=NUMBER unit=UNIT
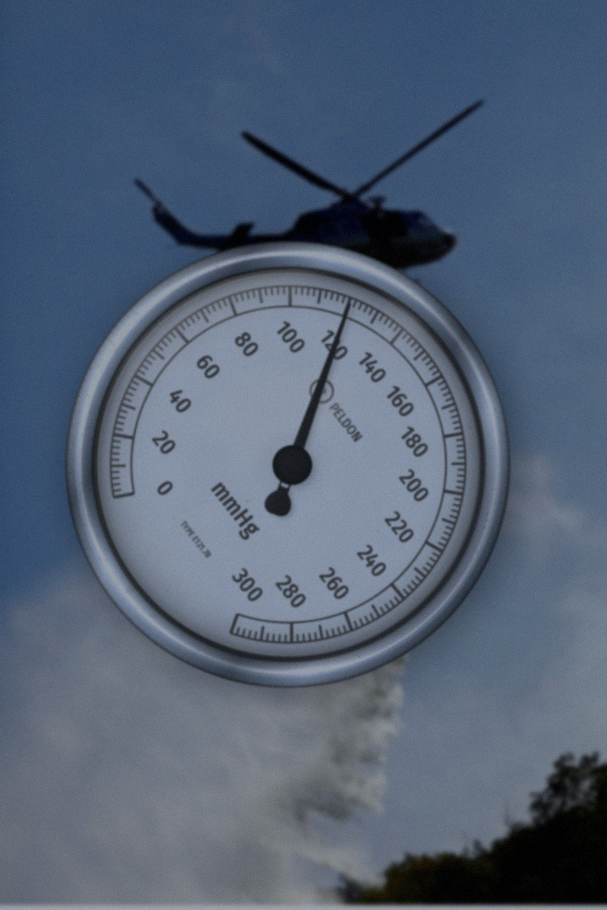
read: value=120 unit=mmHg
